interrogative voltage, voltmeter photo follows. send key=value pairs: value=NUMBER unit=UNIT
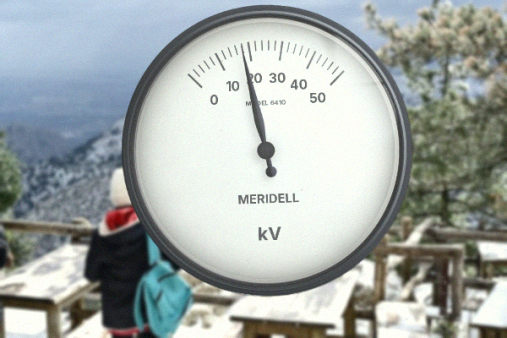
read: value=18 unit=kV
